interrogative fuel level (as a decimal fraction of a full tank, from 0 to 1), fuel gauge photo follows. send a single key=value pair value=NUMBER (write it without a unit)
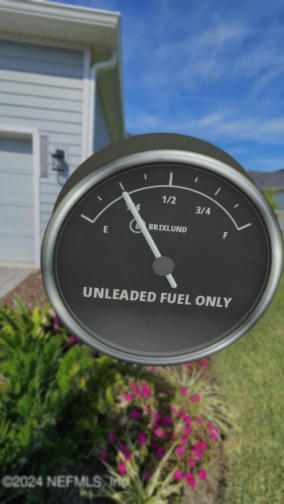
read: value=0.25
